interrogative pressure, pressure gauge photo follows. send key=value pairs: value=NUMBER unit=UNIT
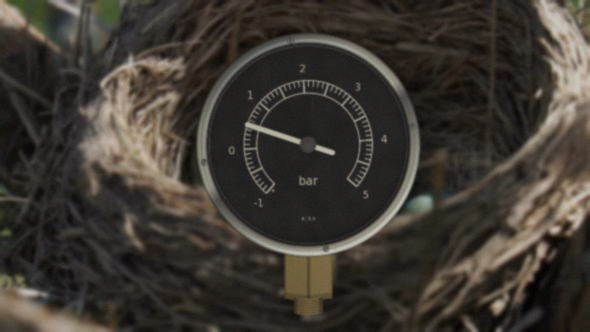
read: value=0.5 unit=bar
